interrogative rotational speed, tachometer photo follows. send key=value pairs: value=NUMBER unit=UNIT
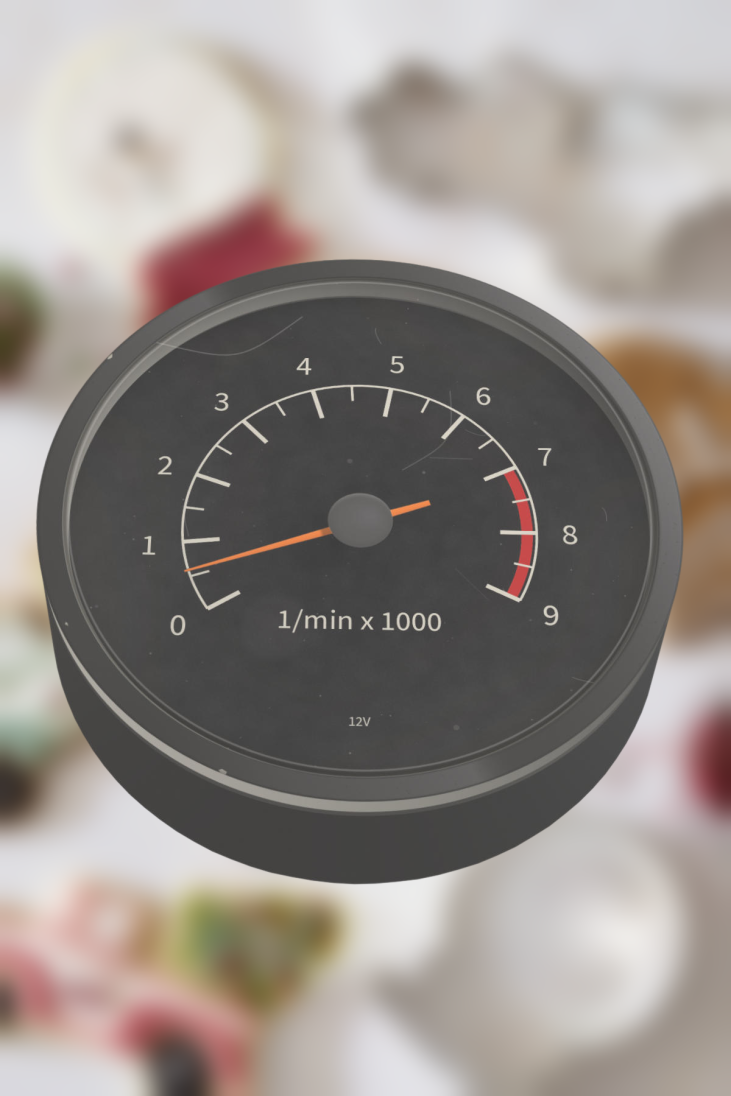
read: value=500 unit=rpm
